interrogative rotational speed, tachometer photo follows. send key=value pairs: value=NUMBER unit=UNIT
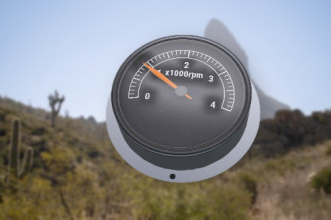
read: value=900 unit=rpm
